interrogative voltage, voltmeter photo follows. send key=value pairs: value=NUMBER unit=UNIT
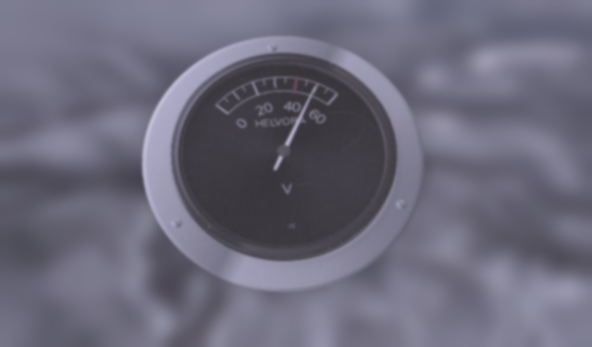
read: value=50 unit=V
